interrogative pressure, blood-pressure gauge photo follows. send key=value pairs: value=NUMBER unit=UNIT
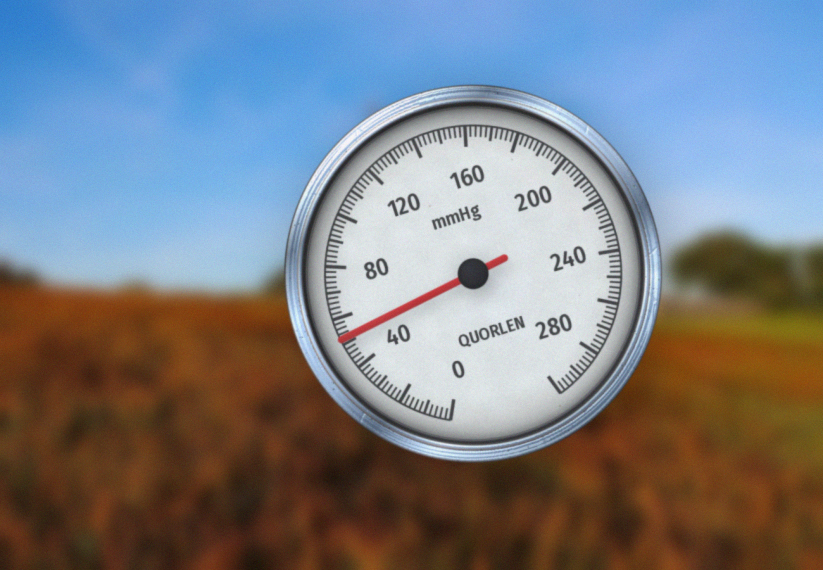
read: value=52 unit=mmHg
